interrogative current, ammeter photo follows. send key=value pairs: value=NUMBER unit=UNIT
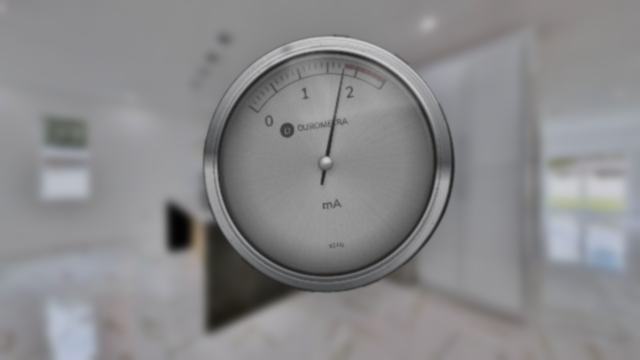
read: value=1.8 unit=mA
